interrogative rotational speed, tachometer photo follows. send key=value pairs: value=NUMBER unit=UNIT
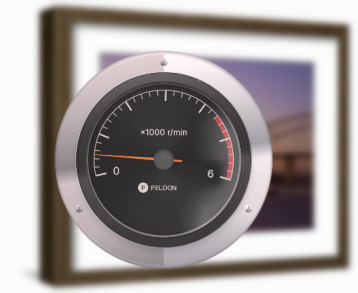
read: value=500 unit=rpm
